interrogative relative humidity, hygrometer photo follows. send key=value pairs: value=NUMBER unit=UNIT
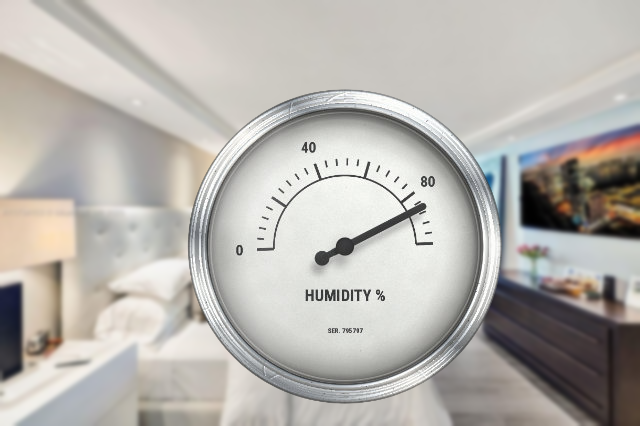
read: value=86 unit=%
